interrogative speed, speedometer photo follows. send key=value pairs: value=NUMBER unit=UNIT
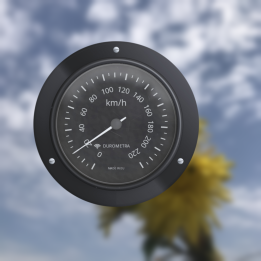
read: value=20 unit=km/h
